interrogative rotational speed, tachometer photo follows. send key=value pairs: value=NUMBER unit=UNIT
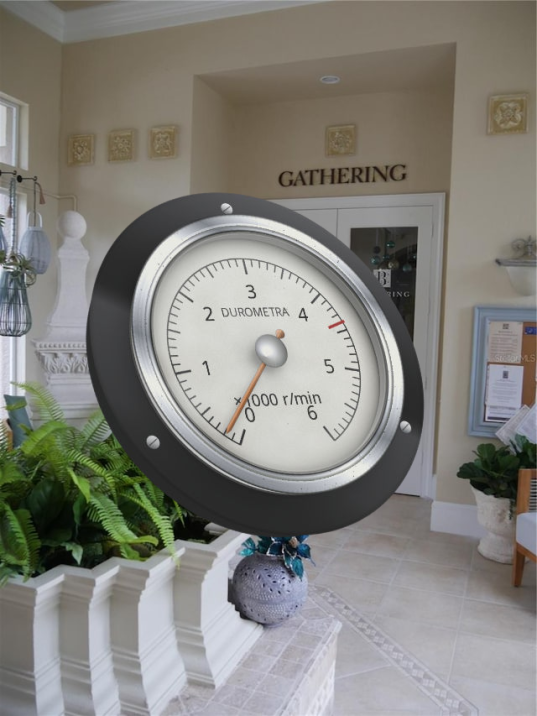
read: value=200 unit=rpm
